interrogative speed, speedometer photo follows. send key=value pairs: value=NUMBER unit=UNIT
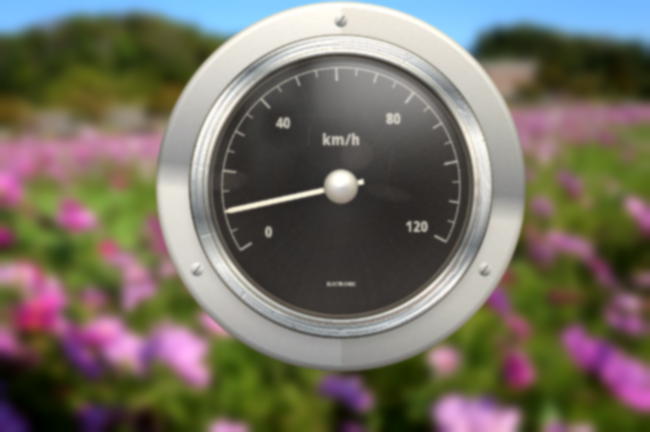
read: value=10 unit=km/h
